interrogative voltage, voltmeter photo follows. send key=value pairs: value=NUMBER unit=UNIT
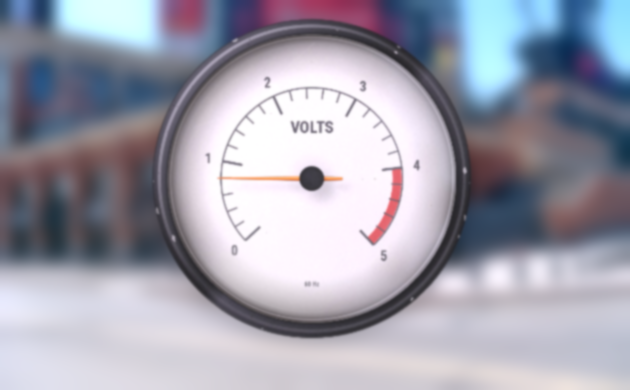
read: value=0.8 unit=V
